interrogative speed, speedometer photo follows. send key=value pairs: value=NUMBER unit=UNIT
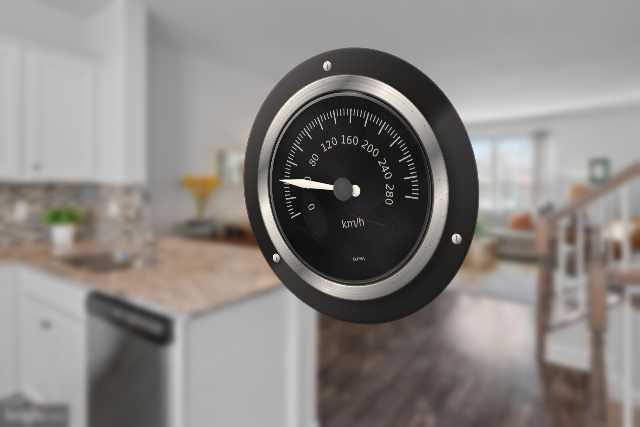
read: value=40 unit=km/h
